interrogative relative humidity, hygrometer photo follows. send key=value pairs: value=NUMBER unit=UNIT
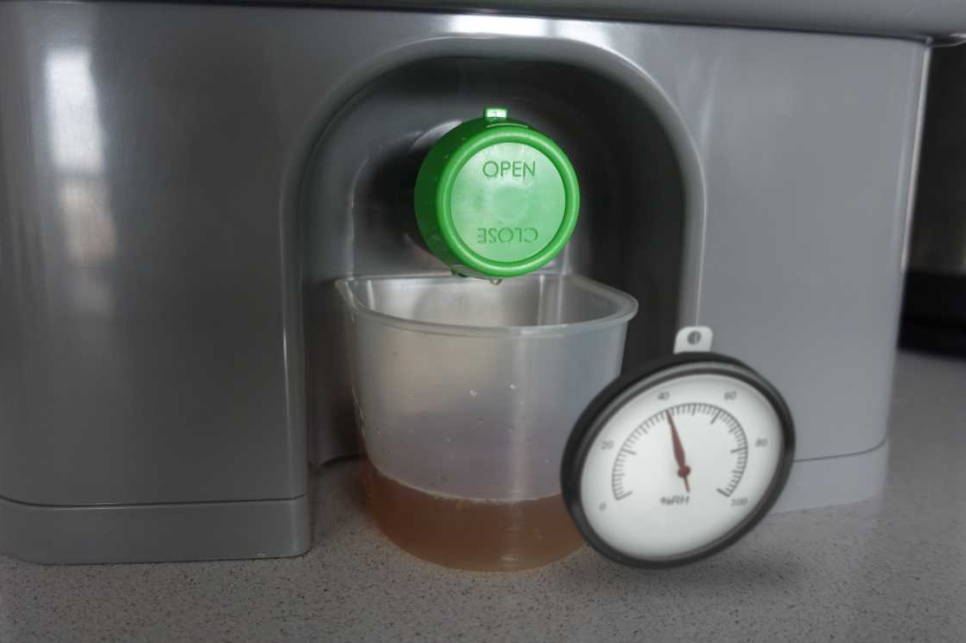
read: value=40 unit=%
